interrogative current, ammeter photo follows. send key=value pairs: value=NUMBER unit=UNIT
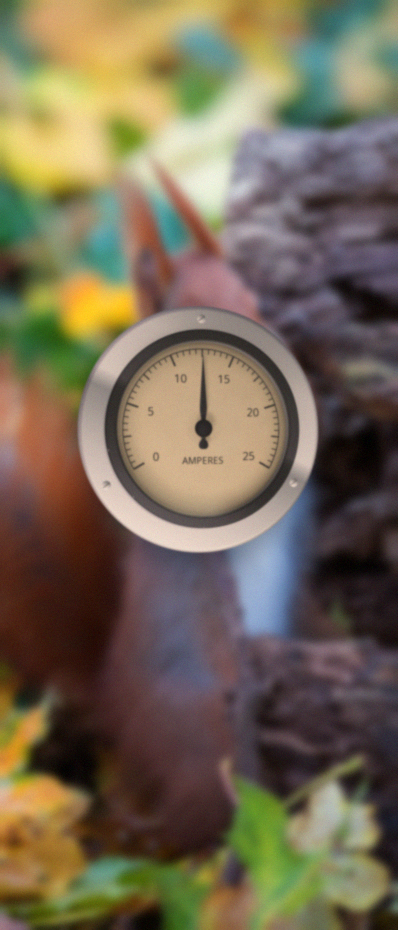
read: value=12.5 unit=A
